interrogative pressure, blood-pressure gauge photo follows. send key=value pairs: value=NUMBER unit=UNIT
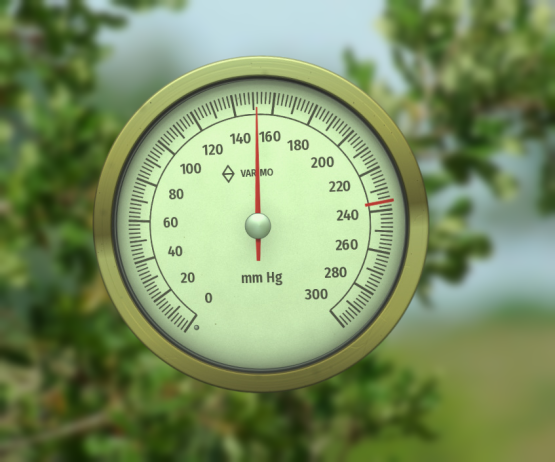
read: value=152 unit=mmHg
